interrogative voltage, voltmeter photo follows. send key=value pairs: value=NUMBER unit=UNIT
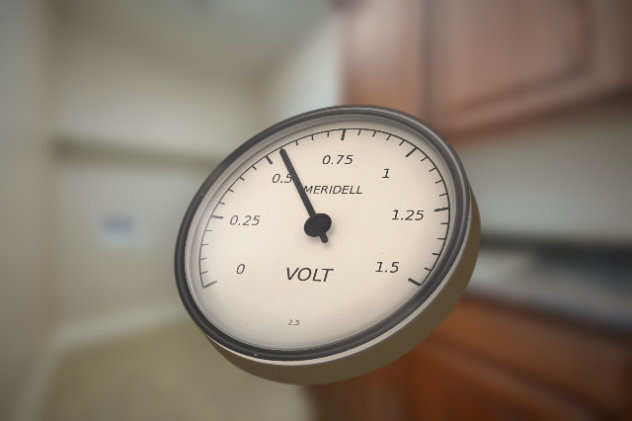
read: value=0.55 unit=V
